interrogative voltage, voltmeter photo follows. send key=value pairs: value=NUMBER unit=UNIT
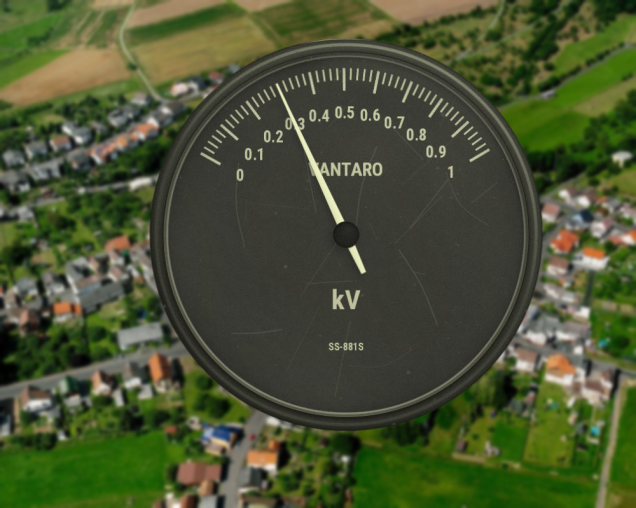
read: value=0.3 unit=kV
